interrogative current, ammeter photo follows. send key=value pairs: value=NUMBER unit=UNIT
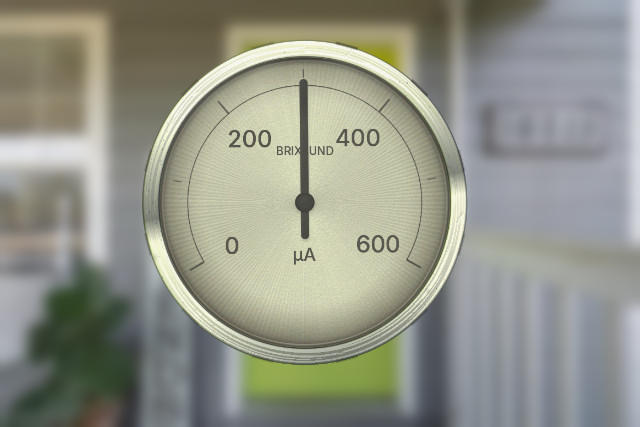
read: value=300 unit=µA
